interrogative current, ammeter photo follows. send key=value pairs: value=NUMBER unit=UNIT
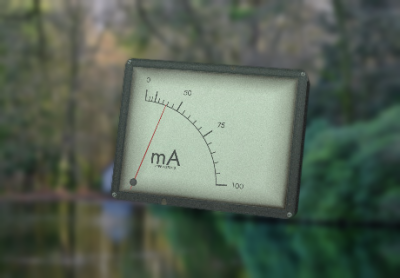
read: value=40 unit=mA
